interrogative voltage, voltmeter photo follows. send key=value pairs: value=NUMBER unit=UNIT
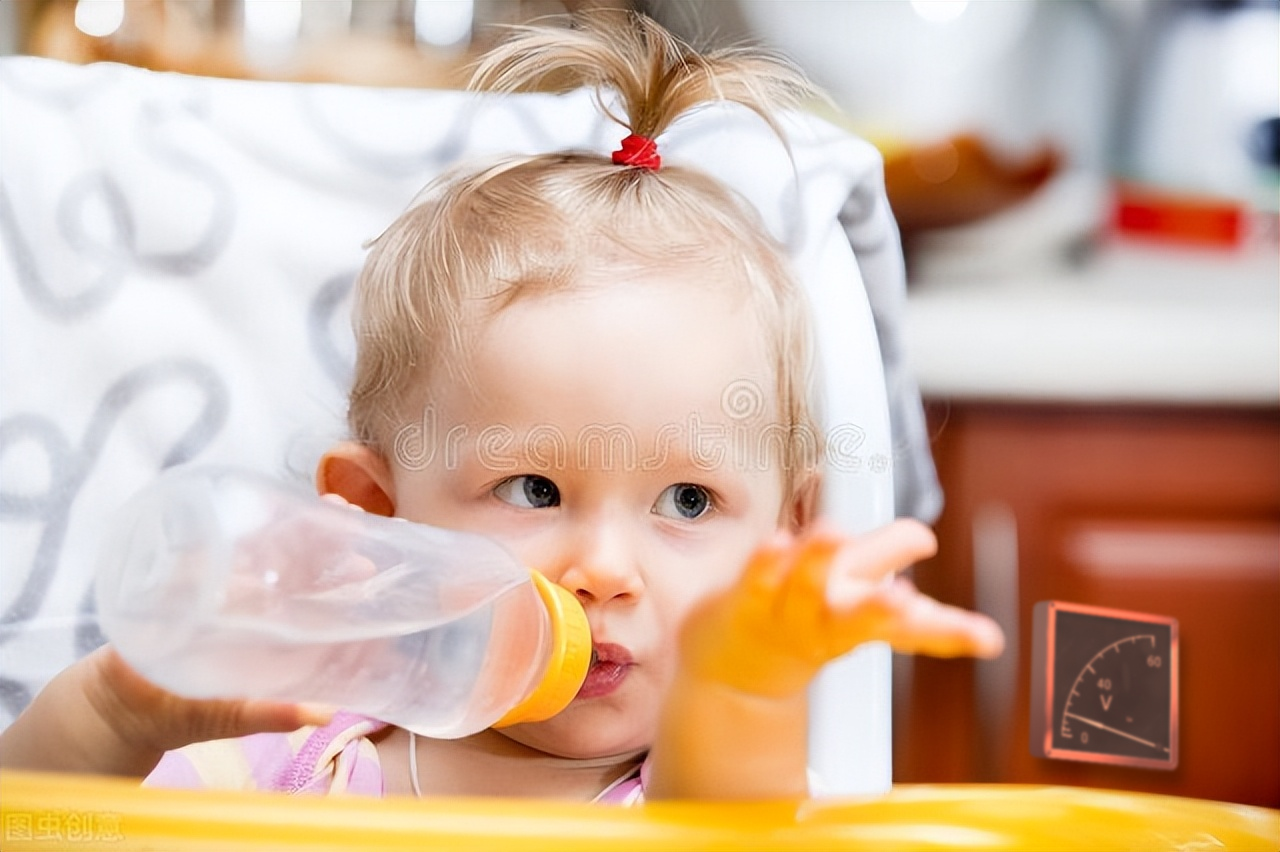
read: value=20 unit=V
